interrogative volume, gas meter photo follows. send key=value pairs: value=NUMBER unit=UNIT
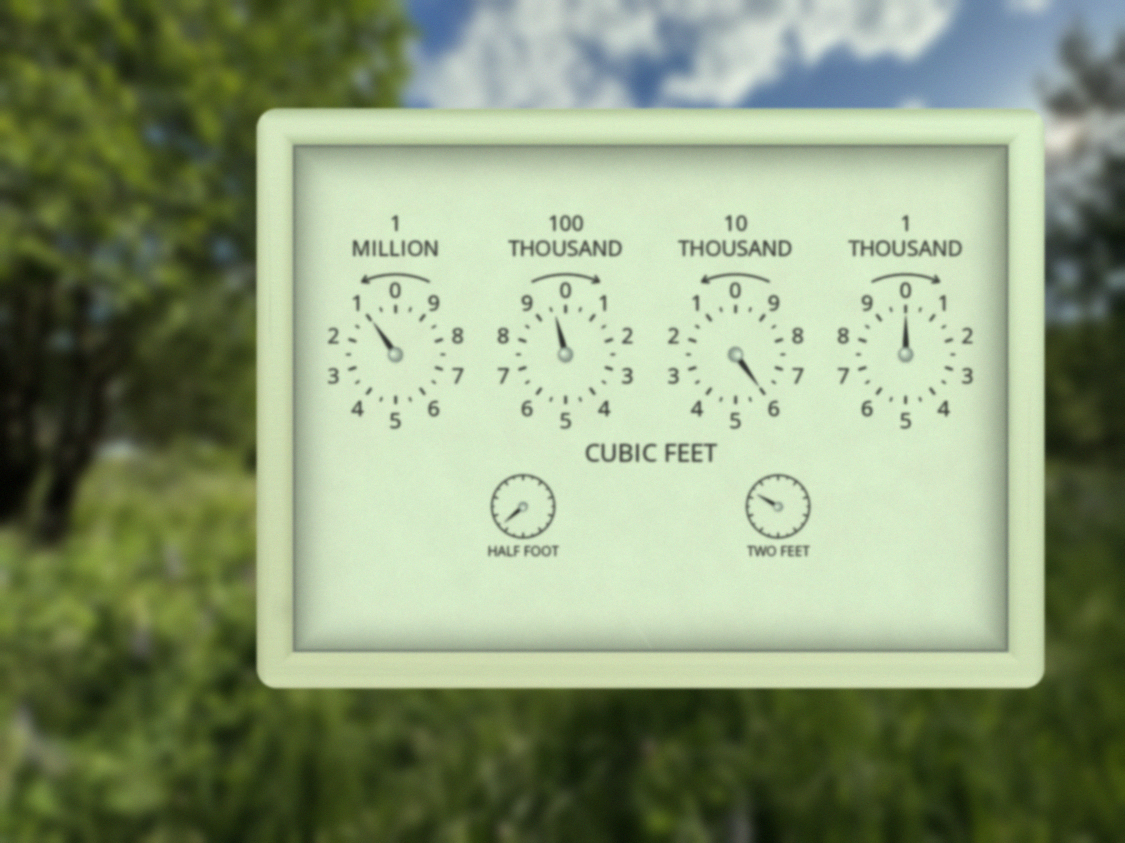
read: value=96000 unit=ft³
